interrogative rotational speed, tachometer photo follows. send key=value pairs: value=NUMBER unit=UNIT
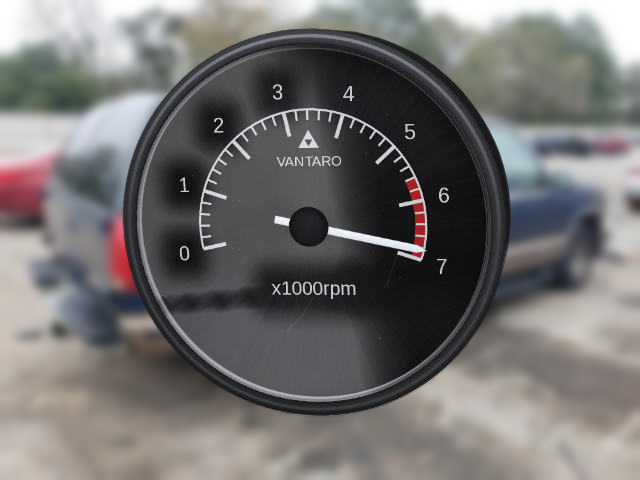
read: value=6800 unit=rpm
